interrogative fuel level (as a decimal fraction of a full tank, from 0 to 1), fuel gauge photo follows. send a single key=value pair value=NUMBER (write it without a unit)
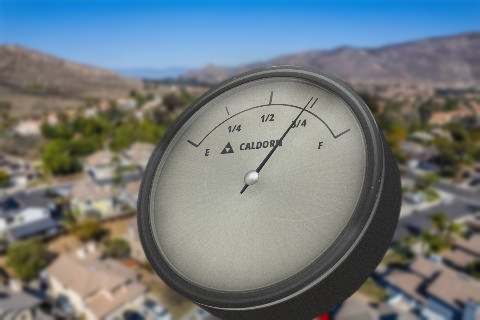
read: value=0.75
